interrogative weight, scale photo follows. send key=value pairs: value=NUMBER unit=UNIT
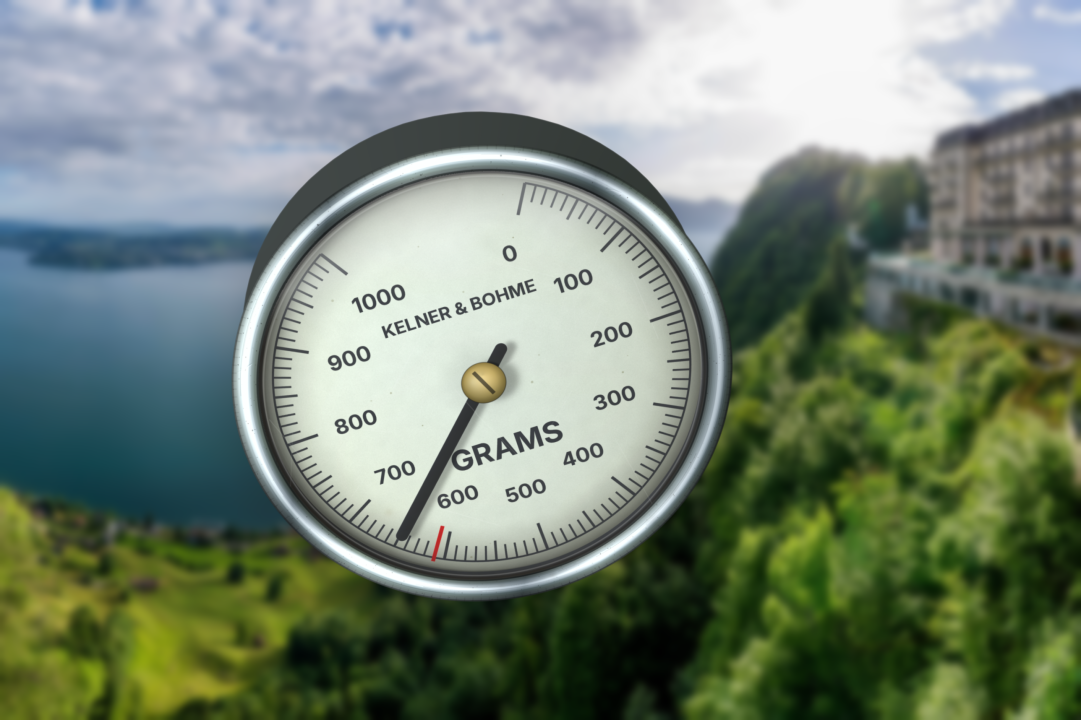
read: value=650 unit=g
